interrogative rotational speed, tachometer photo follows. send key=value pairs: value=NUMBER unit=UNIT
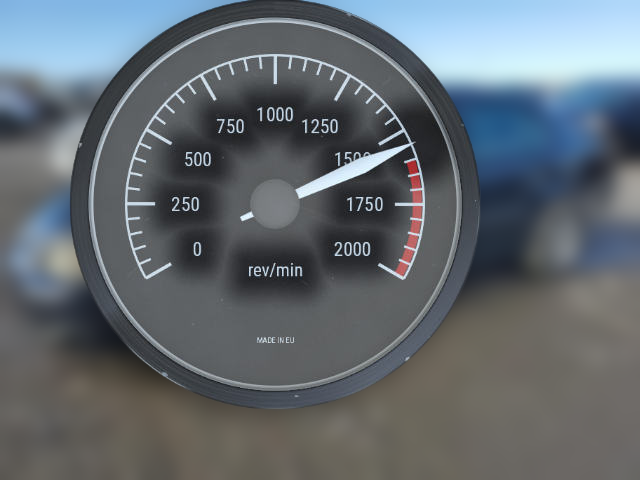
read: value=1550 unit=rpm
